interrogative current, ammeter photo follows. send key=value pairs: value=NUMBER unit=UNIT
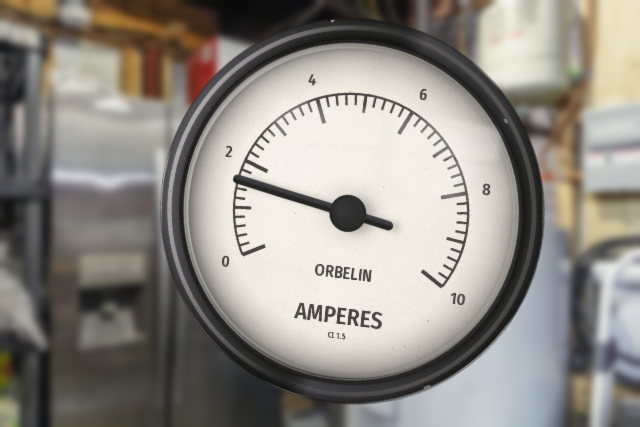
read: value=1.6 unit=A
